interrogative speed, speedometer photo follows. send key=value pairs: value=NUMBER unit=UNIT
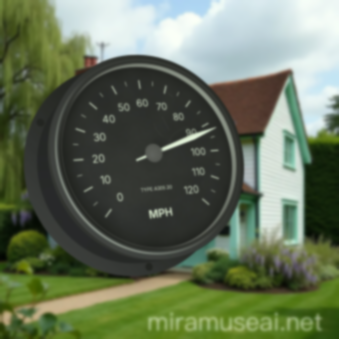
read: value=92.5 unit=mph
